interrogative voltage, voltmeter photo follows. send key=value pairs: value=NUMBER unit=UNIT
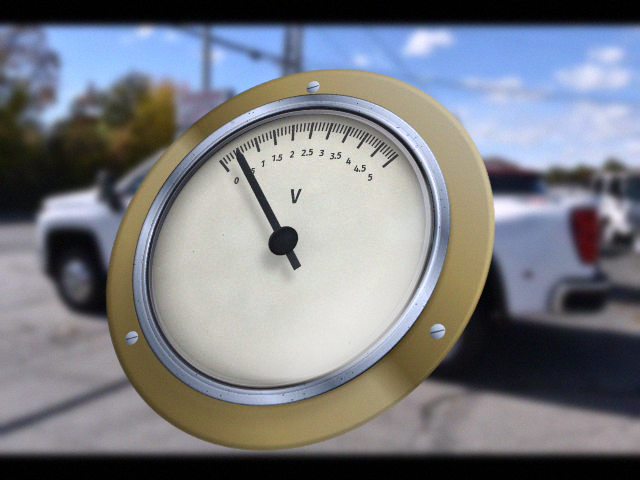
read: value=0.5 unit=V
